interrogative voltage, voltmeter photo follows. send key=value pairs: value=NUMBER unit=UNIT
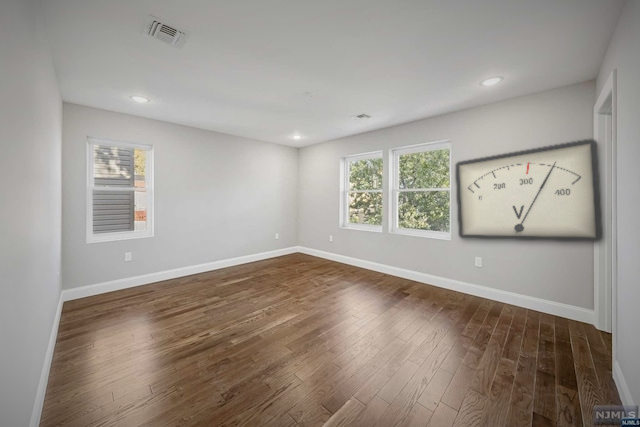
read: value=350 unit=V
